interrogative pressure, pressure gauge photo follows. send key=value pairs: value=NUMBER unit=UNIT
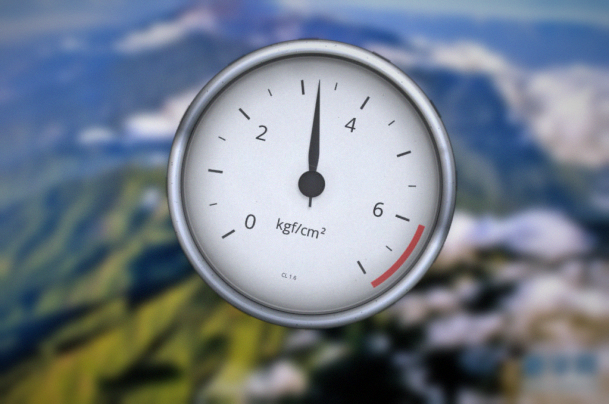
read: value=3.25 unit=kg/cm²
